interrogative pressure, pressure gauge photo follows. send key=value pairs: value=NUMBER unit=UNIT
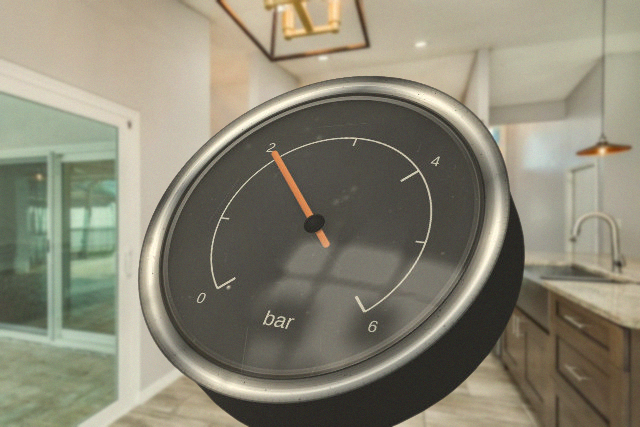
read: value=2 unit=bar
